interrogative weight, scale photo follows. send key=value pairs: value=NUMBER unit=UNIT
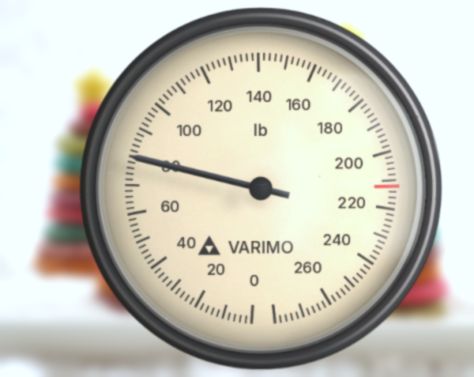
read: value=80 unit=lb
